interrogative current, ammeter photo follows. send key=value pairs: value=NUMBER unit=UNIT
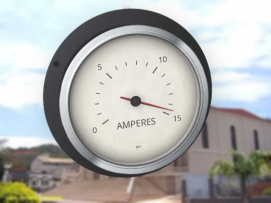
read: value=14.5 unit=A
